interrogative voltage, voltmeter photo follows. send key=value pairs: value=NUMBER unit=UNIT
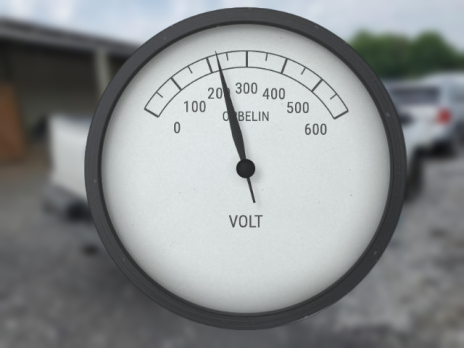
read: value=225 unit=V
